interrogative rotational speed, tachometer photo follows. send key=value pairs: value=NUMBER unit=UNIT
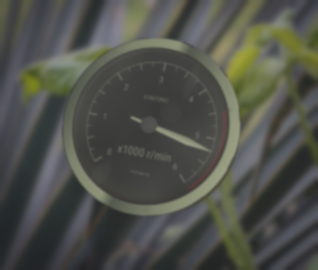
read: value=5250 unit=rpm
